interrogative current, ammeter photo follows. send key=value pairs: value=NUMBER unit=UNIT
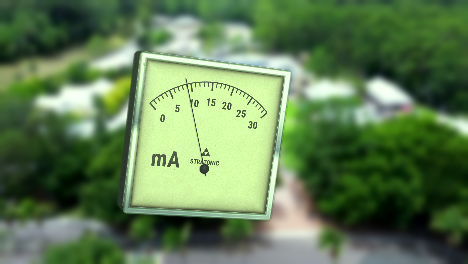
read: value=9 unit=mA
